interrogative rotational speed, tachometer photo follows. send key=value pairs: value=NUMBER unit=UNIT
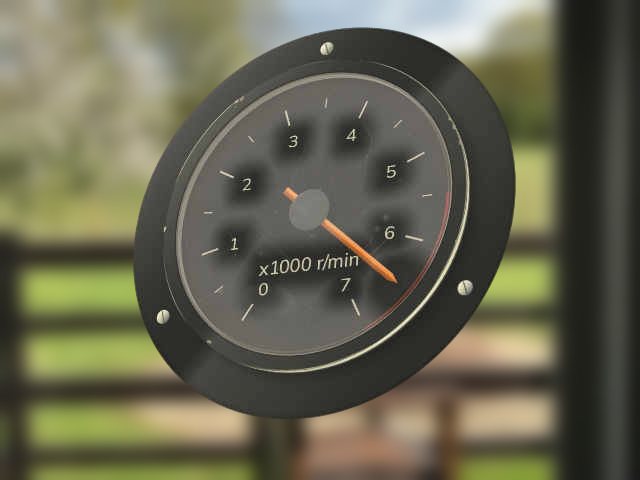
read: value=6500 unit=rpm
